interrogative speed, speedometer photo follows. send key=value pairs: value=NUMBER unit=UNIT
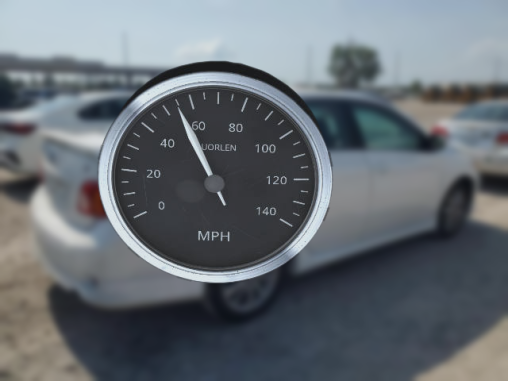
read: value=55 unit=mph
